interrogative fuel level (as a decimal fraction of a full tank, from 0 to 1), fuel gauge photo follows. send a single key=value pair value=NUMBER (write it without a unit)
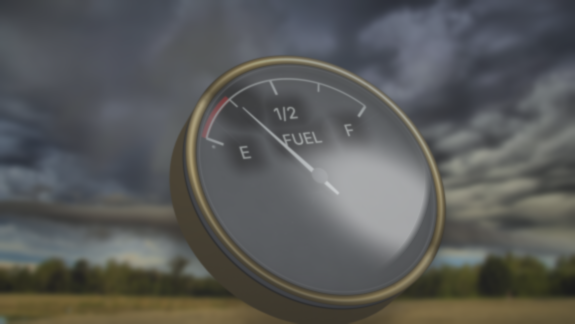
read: value=0.25
